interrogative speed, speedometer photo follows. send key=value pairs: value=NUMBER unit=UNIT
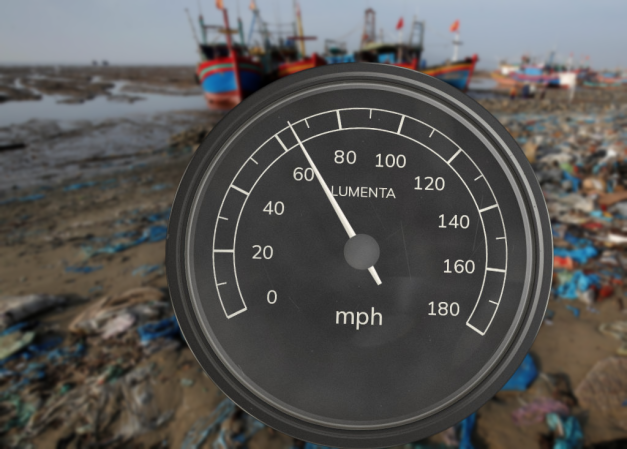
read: value=65 unit=mph
